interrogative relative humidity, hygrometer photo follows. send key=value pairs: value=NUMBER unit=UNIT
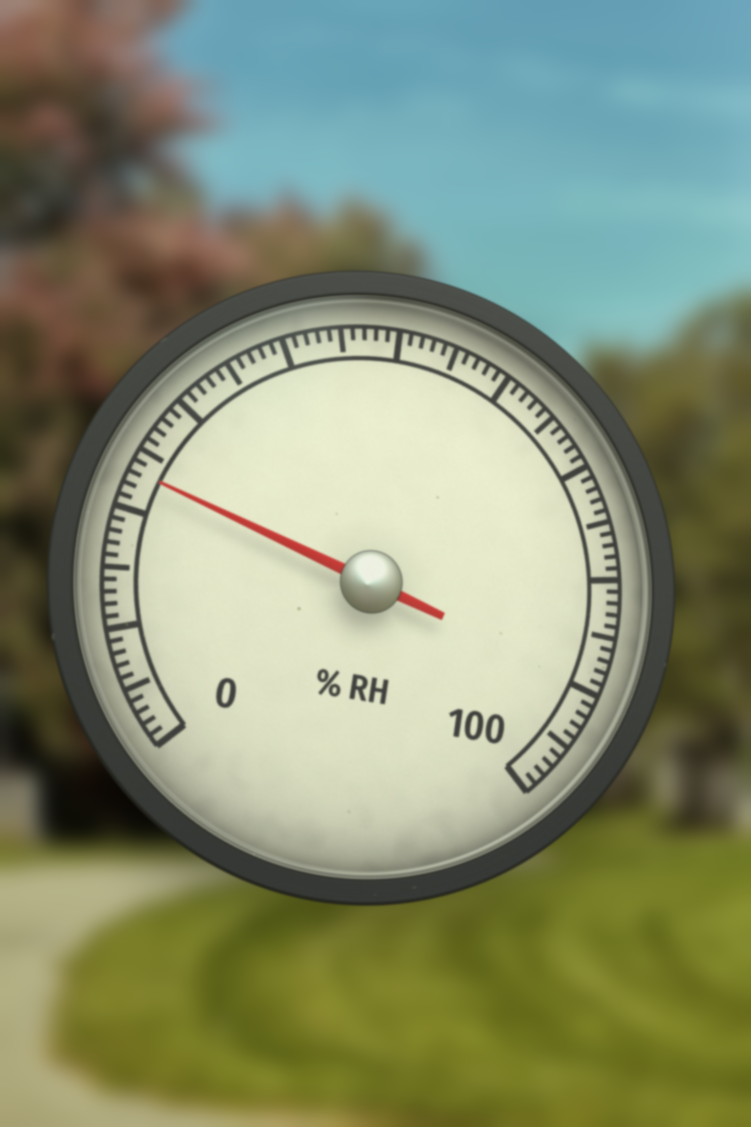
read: value=23 unit=%
